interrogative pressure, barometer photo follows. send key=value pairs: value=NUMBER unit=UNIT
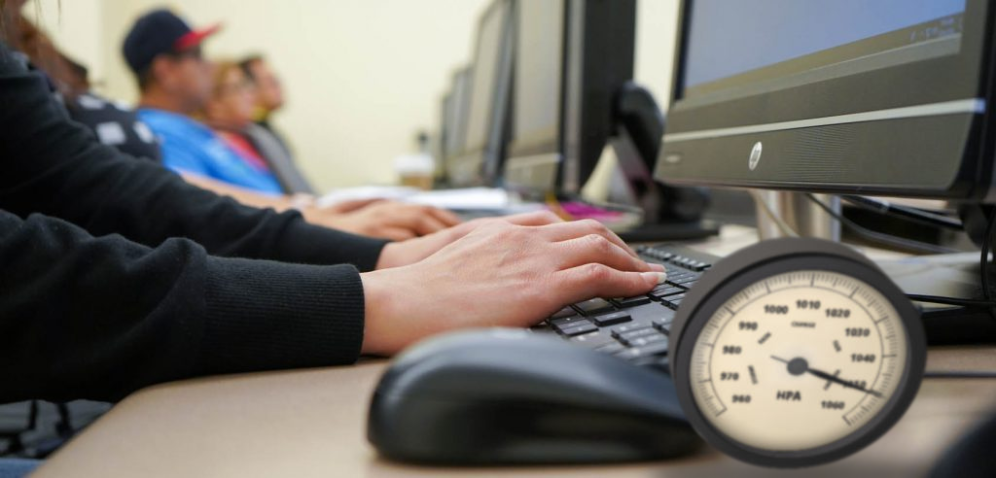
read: value=1050 unit=hPa
